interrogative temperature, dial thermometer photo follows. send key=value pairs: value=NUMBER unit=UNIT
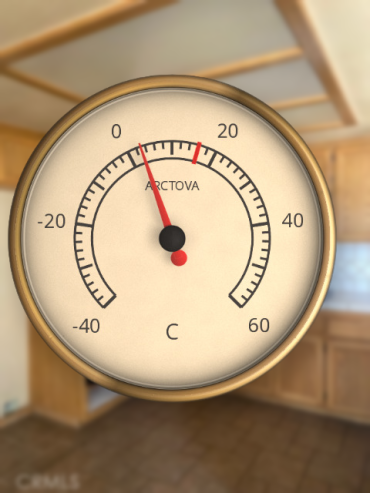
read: value=3 unit=°C
